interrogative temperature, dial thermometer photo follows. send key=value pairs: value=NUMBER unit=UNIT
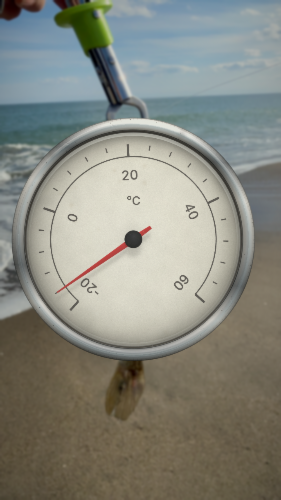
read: value=-16 unit=°C
